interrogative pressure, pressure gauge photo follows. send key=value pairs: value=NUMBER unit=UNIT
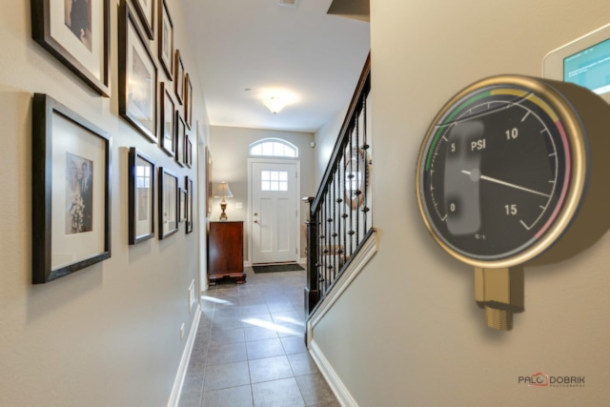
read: value=13.5 unit=psi
